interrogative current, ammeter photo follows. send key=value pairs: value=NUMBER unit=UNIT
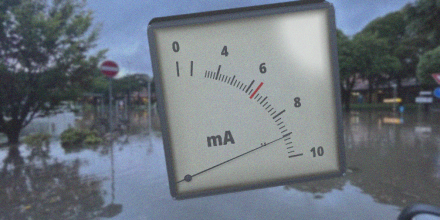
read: value=9 unit=mA
